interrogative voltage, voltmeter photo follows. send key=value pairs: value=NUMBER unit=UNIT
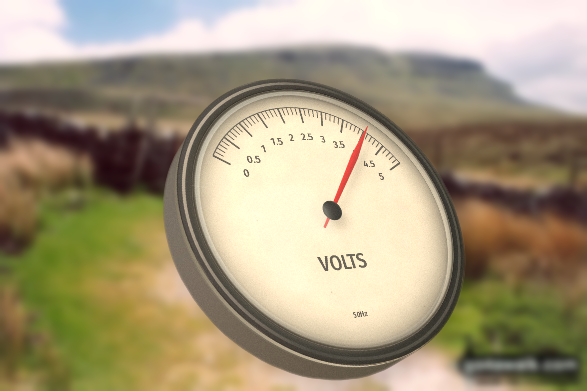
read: value=4 unit=V
